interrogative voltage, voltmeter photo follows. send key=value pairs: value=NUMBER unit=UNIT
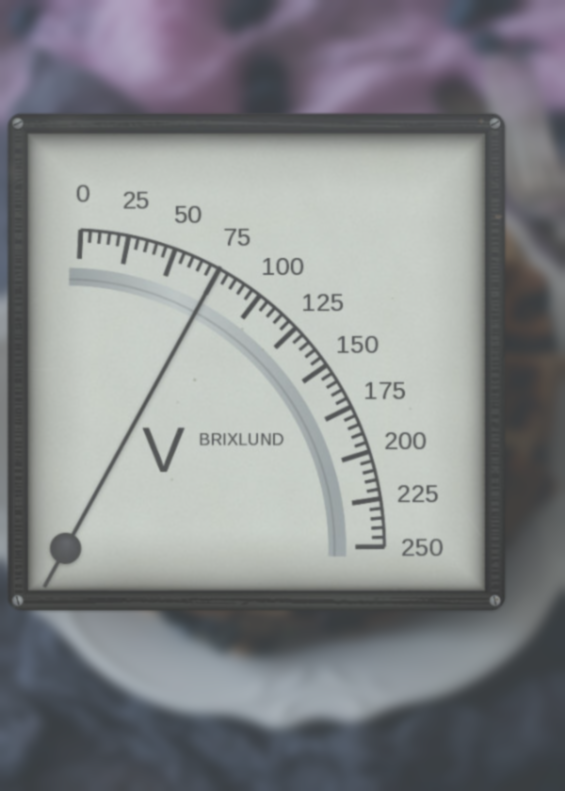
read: value=75 unit=V
